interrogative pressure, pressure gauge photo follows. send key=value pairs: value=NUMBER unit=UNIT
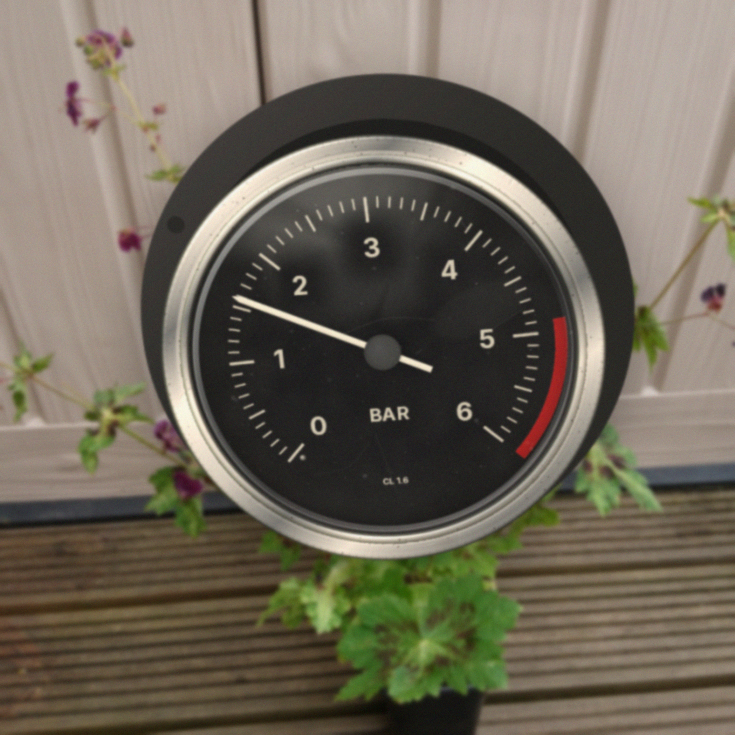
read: value=1.6 unit=bar
